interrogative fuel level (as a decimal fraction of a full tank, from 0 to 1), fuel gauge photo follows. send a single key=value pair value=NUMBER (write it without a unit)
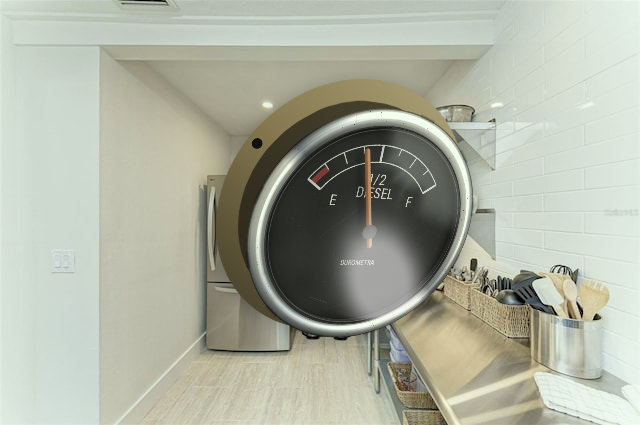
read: value=0.375
